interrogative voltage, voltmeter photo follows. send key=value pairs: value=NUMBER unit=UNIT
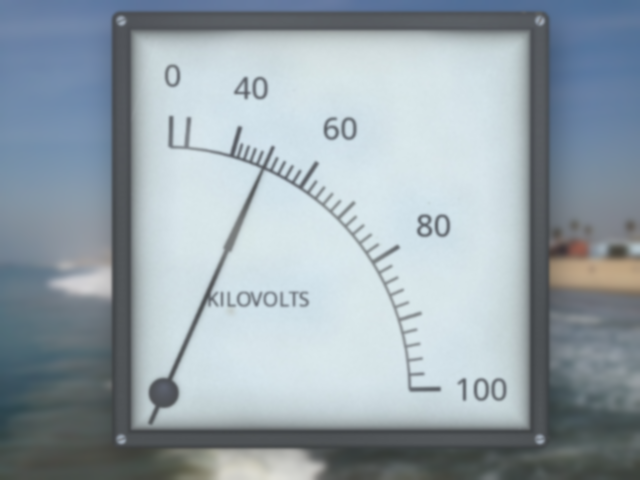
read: value=50 unit=kV
